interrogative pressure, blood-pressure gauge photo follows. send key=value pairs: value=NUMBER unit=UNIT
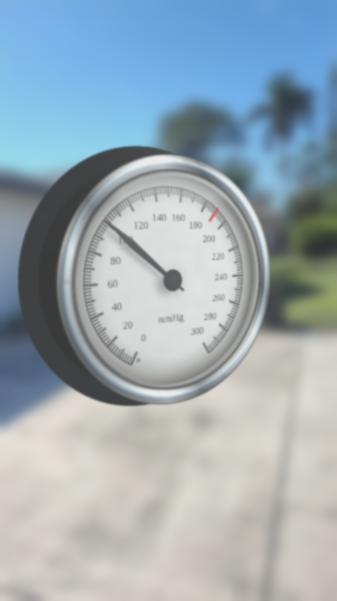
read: value=100 unit=mmHg
